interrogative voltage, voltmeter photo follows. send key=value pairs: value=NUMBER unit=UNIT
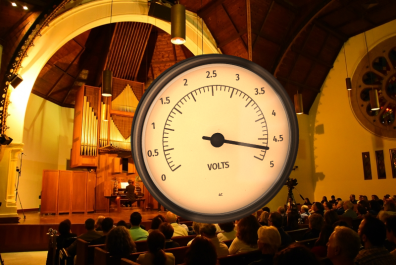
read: value=4.7 unit=V
